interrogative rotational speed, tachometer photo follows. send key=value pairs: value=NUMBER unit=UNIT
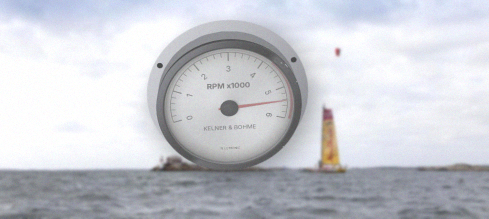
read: value=5400 unit=rpm
